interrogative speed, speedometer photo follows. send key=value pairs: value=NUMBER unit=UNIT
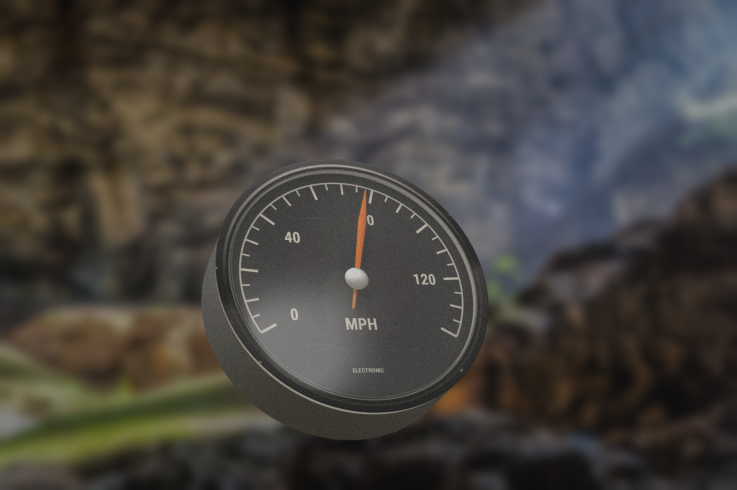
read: value=77.5 unit=mph
